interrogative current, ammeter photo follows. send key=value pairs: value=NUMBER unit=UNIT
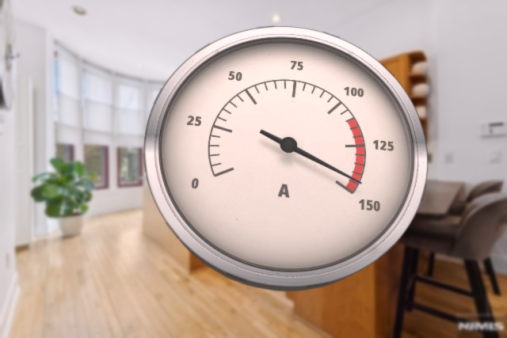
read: value=145 unit=A
